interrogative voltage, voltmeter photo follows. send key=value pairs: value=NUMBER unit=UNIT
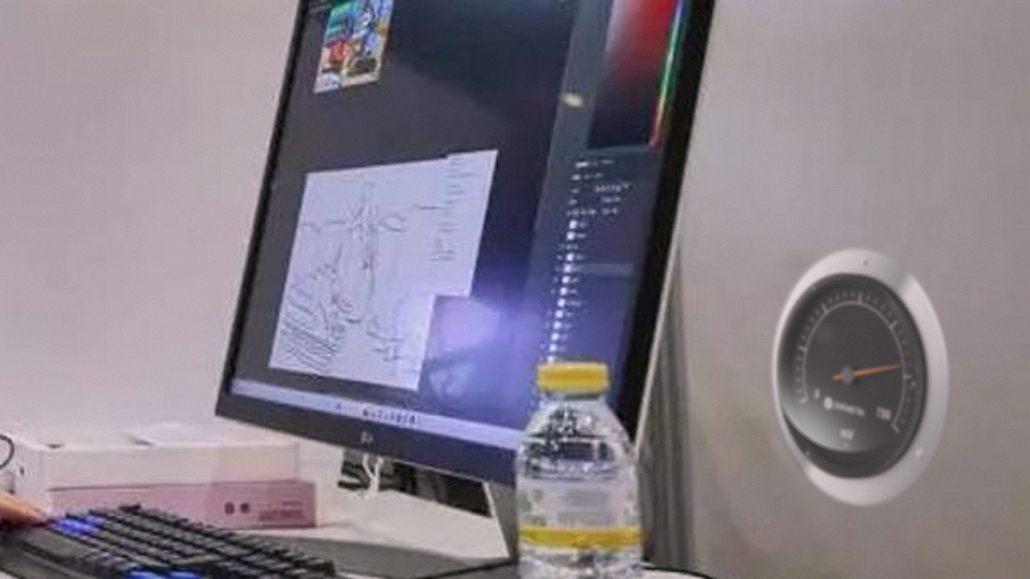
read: value=120 unit=mV
